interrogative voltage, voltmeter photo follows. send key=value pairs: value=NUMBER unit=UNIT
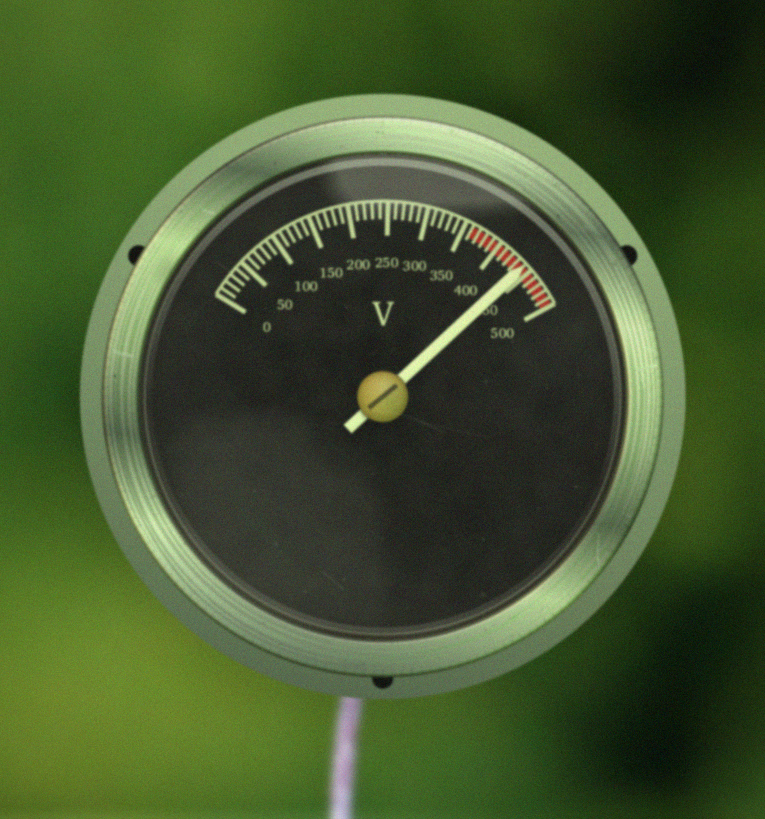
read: value=440 unit=V
